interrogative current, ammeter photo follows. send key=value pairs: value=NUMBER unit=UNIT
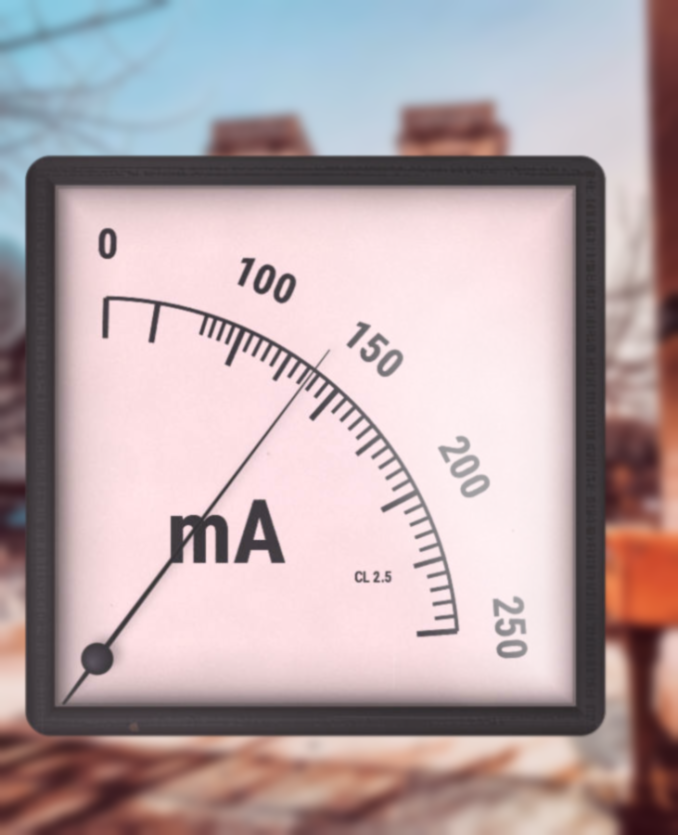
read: value=137.5 unit=mA
